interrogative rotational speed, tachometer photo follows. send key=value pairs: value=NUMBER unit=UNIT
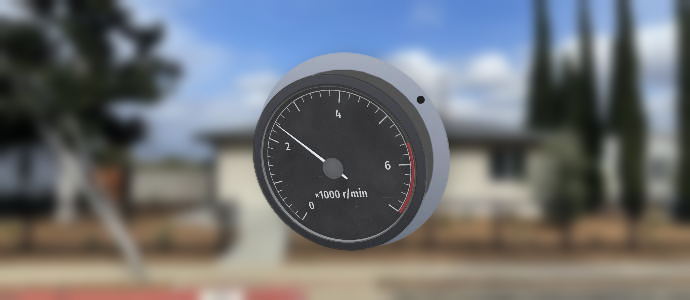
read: value=2400 unit=rpm
